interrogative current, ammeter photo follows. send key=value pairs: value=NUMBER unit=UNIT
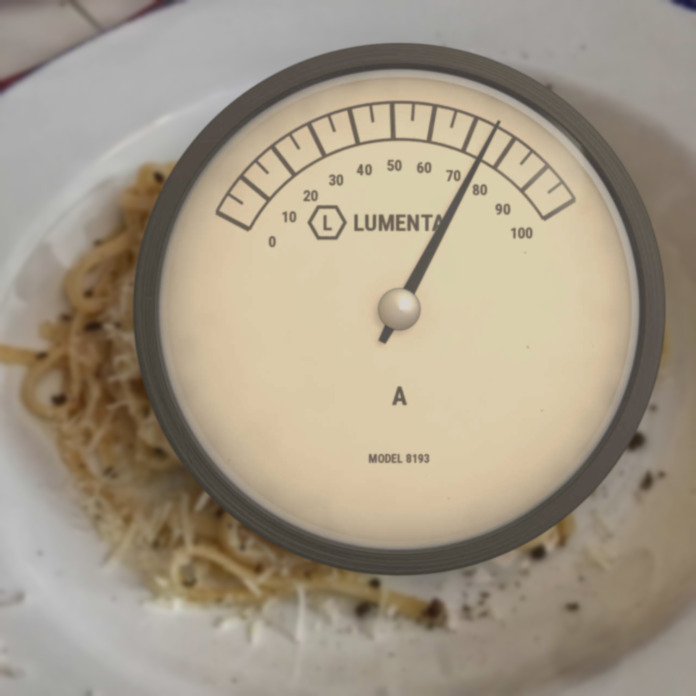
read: value=75 unit=A
